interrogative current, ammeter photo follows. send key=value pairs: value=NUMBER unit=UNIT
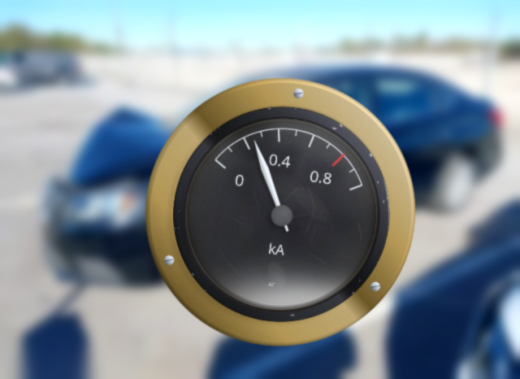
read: value=0.25 unit=kA
